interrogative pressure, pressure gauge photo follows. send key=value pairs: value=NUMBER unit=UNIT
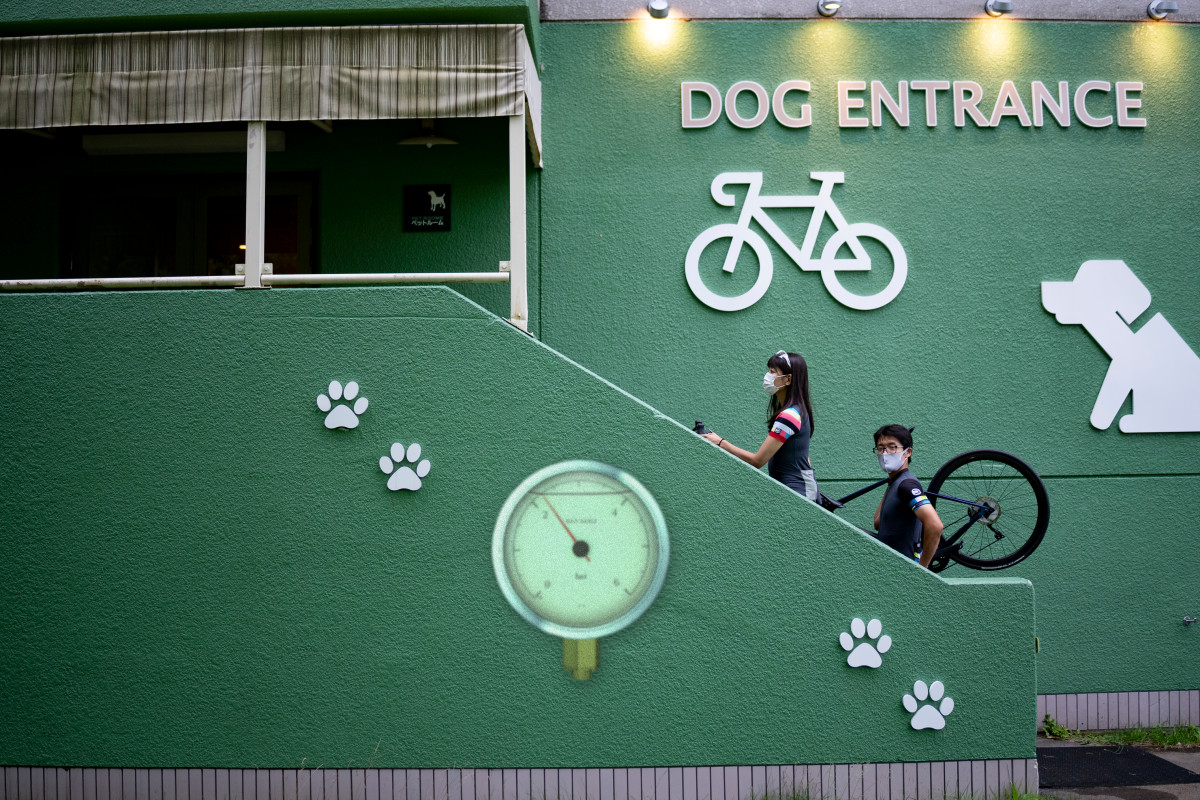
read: value=2.25 unit=bar
